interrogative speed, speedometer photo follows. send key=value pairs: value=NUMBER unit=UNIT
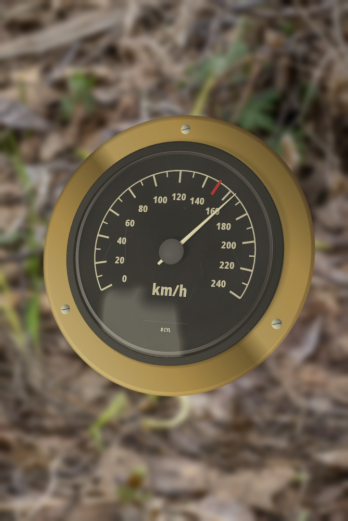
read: value=165 unit=km/h
